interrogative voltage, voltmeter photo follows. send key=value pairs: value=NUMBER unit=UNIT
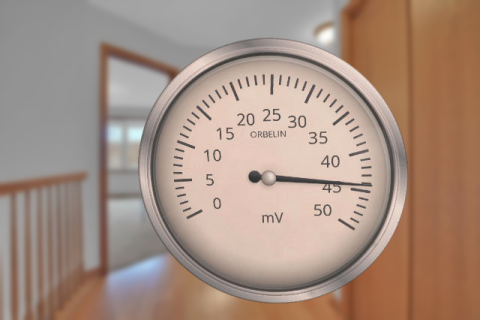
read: value=44 unit=mV
